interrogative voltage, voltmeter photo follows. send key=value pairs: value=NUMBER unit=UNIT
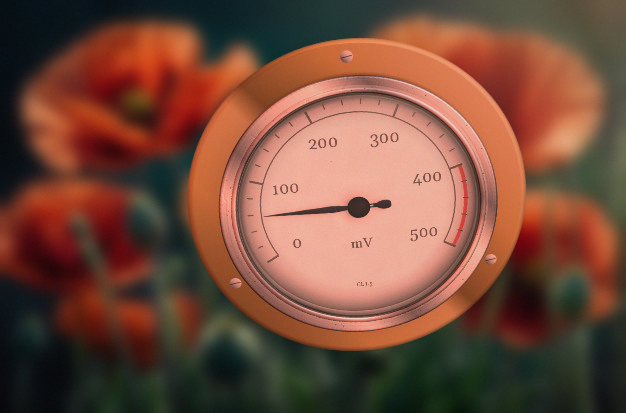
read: value=60 unit=mV
